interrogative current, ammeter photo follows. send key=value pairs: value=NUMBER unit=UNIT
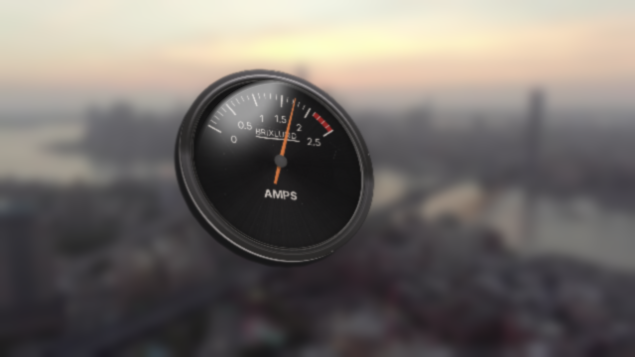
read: value=1.7 unit=A
